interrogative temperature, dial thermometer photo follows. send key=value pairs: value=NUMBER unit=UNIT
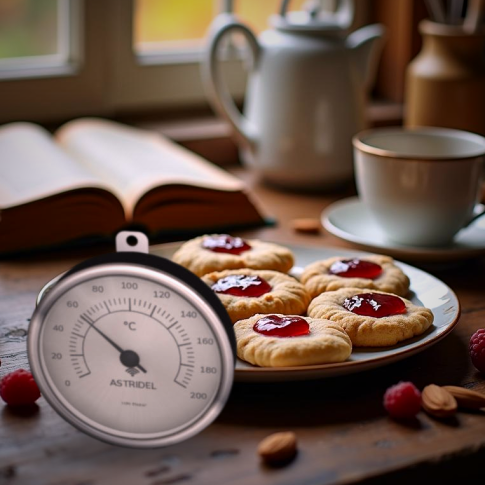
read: value=60 unit=°C
